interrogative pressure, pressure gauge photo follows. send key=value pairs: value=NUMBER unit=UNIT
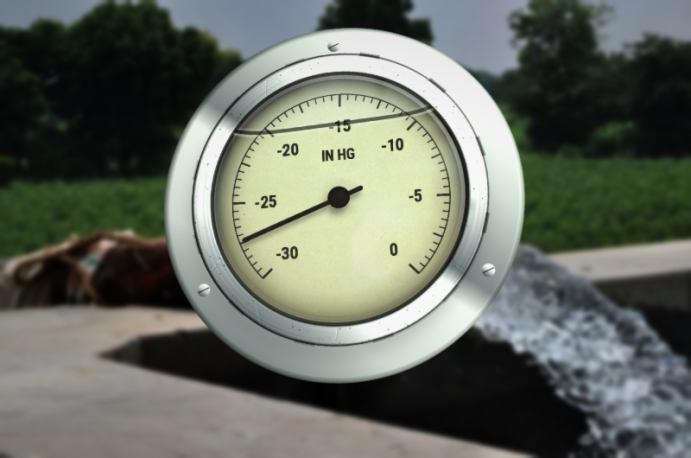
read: value=-27.5 unit=inHg
